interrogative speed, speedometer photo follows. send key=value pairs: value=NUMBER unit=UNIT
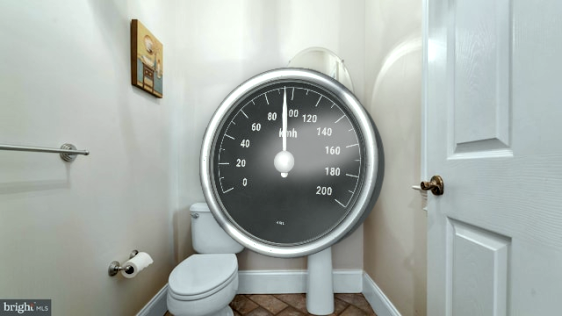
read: value=95 unit=km/h
